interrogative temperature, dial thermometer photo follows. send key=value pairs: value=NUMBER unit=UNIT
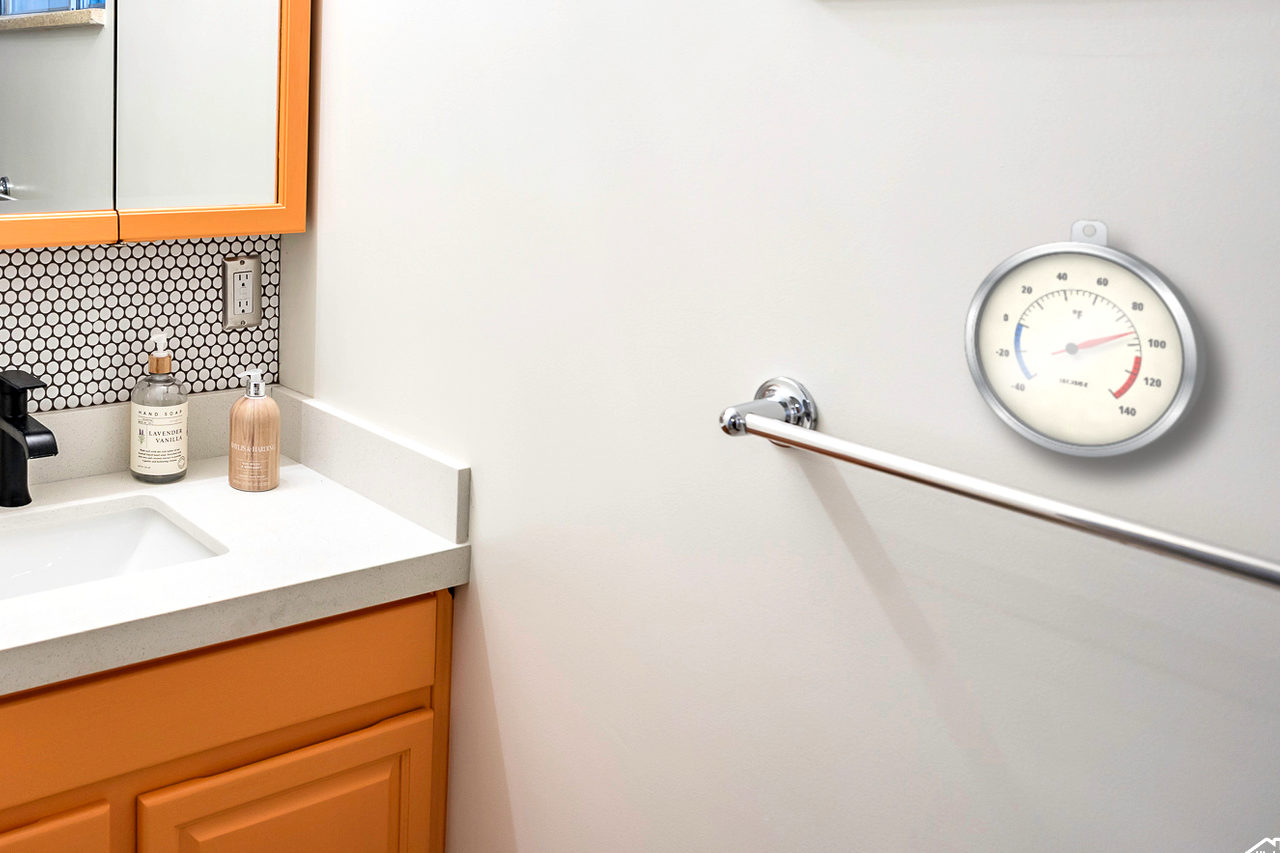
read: value=92 unit=°F
